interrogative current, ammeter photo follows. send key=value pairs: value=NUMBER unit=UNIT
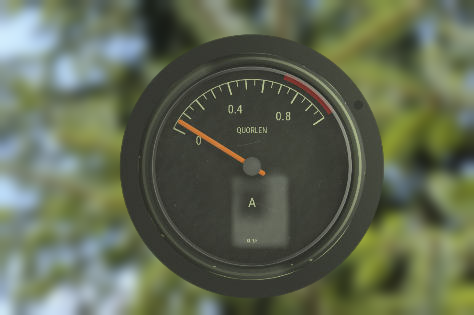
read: value=0.05 unit=A
